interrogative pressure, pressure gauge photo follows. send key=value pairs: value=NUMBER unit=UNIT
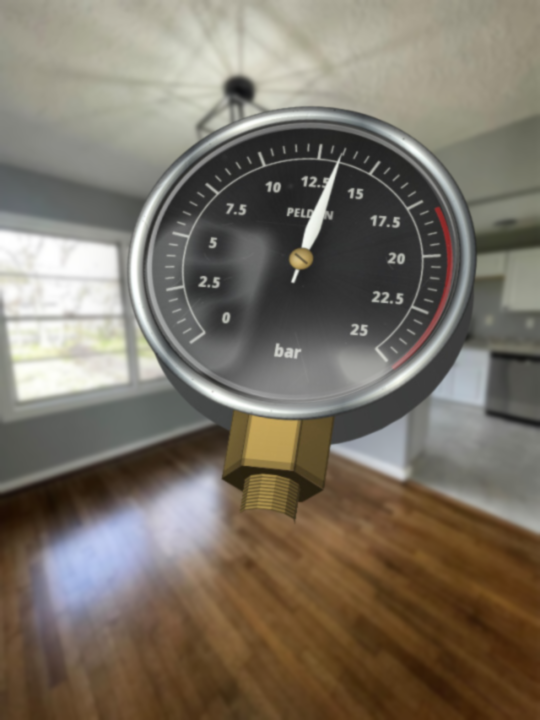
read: value=13.5 unit=bar
